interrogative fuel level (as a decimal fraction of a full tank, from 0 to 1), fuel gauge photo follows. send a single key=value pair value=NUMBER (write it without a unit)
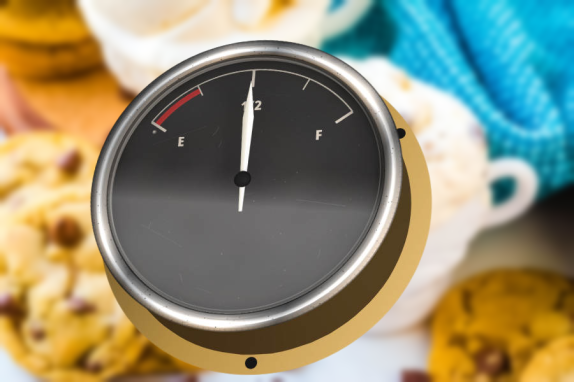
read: value=0.5
